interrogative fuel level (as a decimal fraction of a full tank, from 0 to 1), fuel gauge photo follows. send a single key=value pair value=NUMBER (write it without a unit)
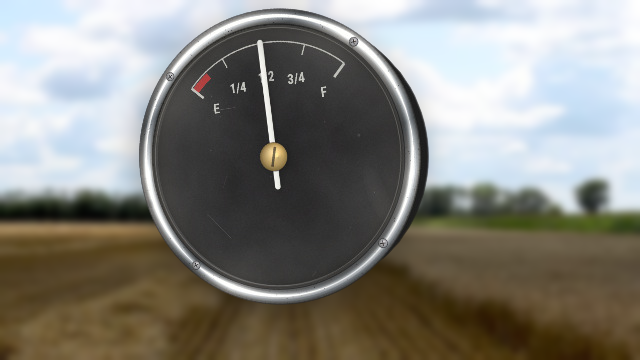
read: value=0.5
